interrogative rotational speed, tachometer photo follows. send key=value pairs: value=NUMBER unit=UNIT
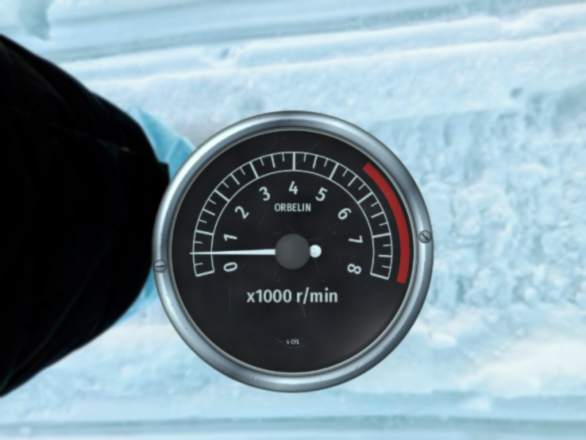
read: value=500 unit=rpm
